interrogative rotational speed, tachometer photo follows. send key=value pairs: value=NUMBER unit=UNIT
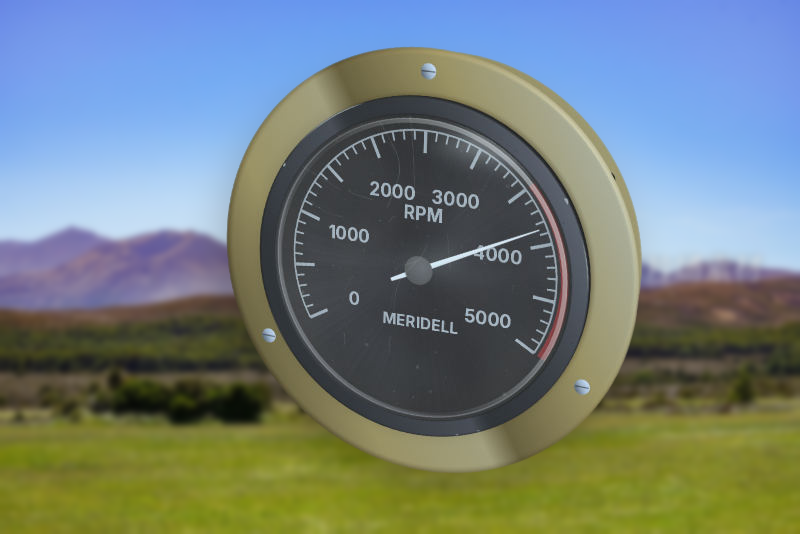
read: value=3850 unit=rpm
